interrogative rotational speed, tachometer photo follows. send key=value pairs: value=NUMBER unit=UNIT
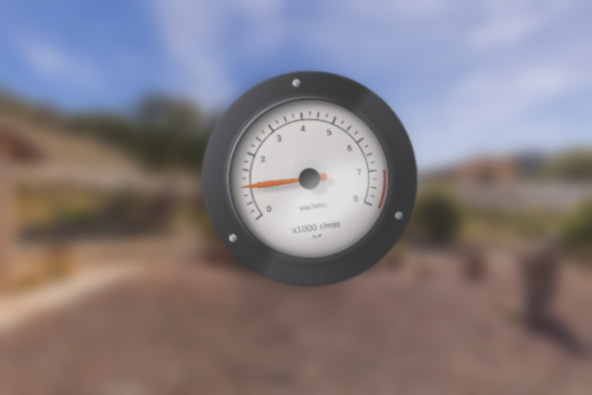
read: value=1000 unit=rpm
